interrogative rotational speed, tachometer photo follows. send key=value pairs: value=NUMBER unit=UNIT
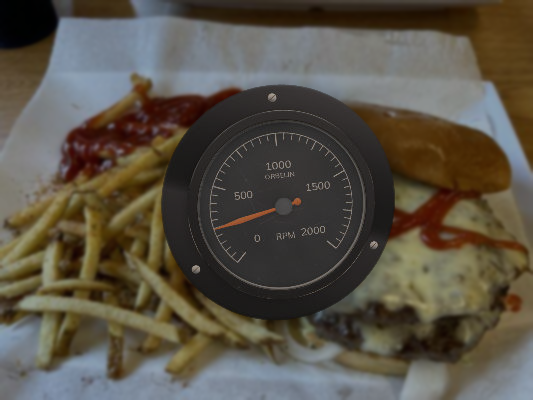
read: value=250 unit=rpm
